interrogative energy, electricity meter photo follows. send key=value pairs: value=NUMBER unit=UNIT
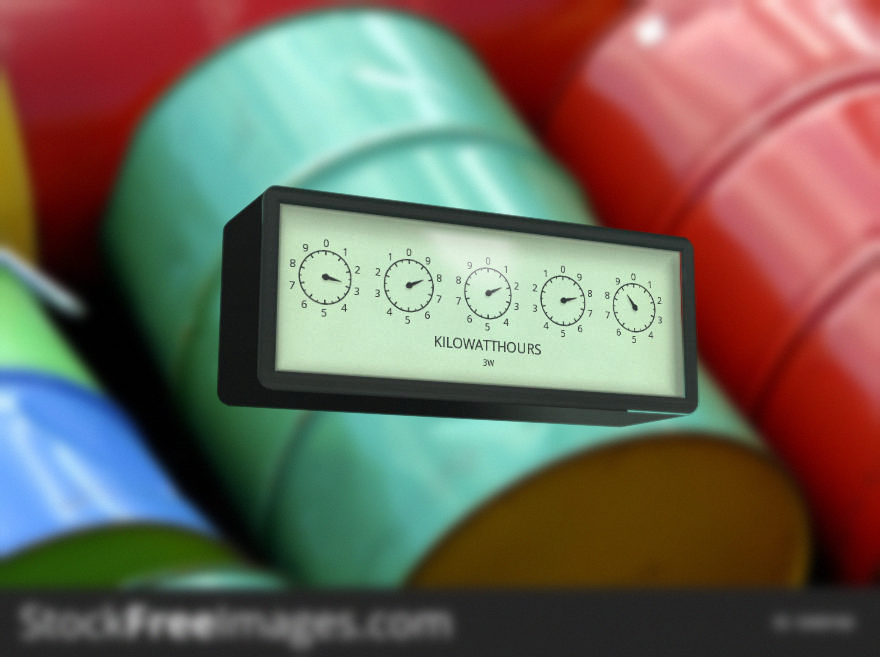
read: value=28179 unit=kWh
